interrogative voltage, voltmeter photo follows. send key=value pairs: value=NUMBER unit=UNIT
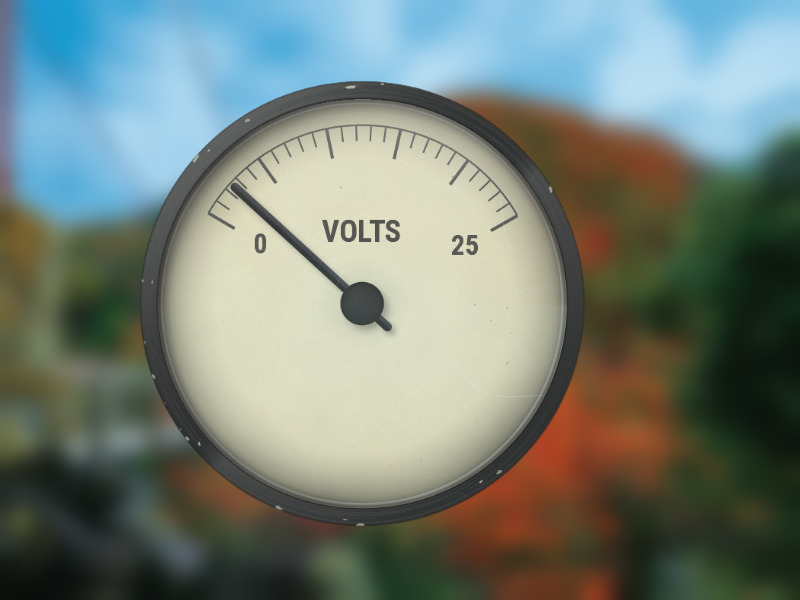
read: value=2.5 unit=V
